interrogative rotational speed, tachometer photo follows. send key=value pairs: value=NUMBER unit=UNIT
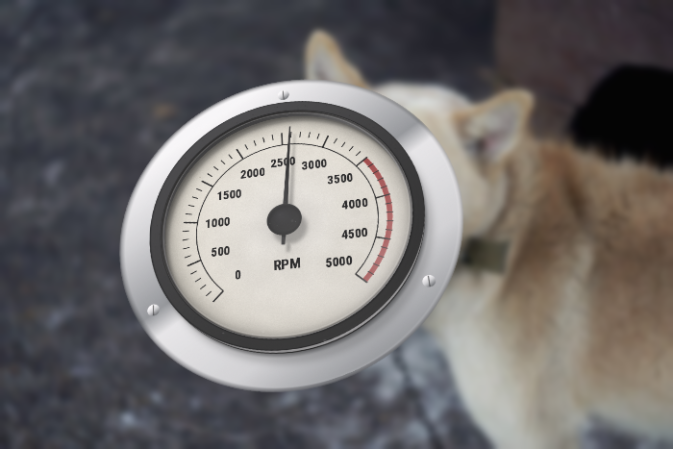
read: value=2600 unit=rpm
